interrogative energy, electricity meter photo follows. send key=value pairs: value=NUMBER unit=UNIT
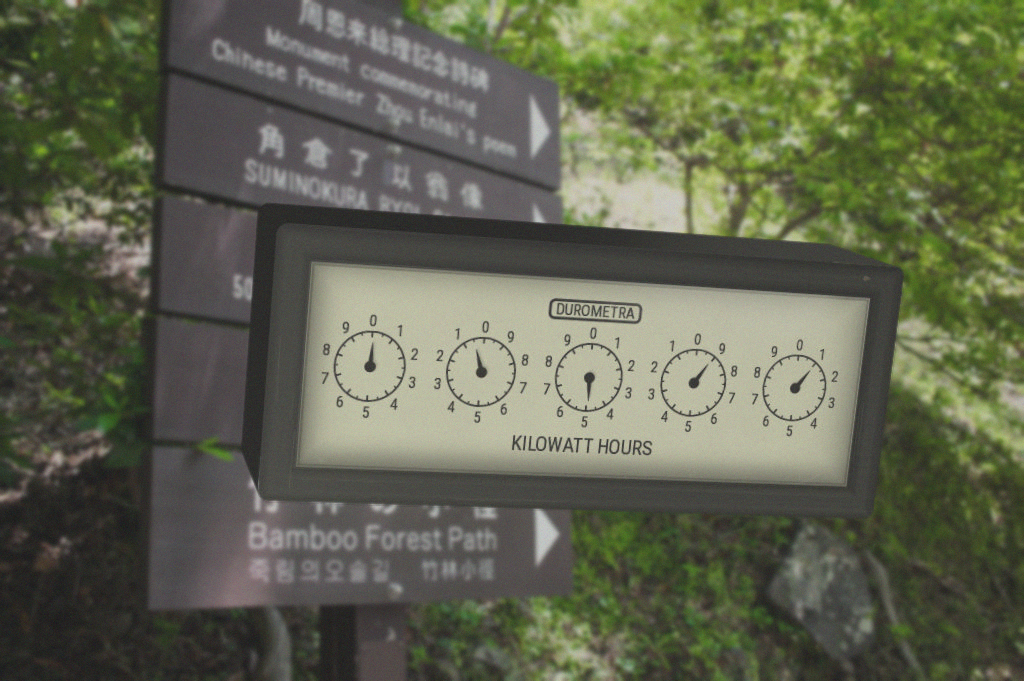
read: value=491 unit=kWh
